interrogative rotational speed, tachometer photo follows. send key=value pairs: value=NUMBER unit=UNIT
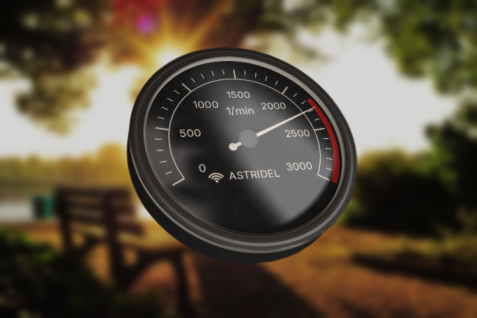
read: value=2300 unit=rpm
